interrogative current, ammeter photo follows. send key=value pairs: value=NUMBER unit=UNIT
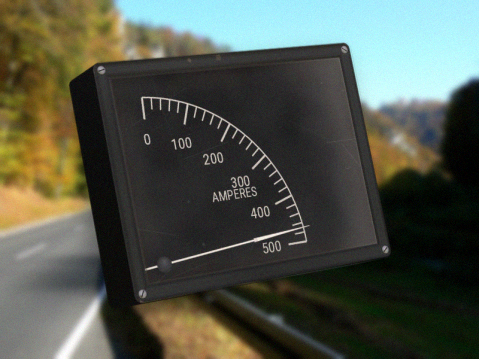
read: value=470 unit=A
